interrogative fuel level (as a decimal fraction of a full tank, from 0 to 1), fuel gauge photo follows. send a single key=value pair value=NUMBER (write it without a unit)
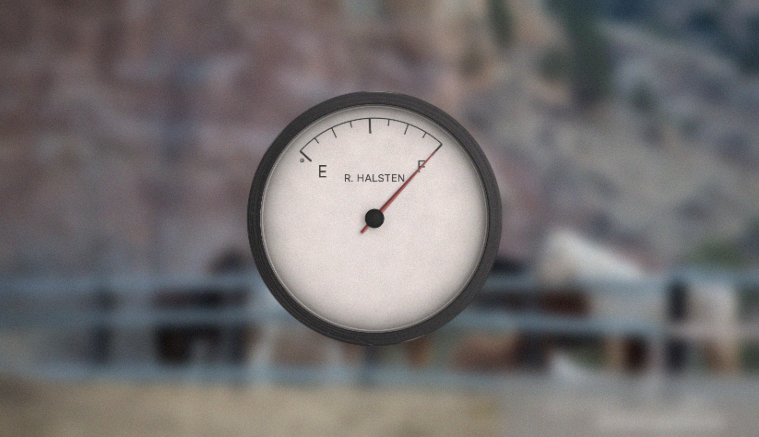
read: value=1
